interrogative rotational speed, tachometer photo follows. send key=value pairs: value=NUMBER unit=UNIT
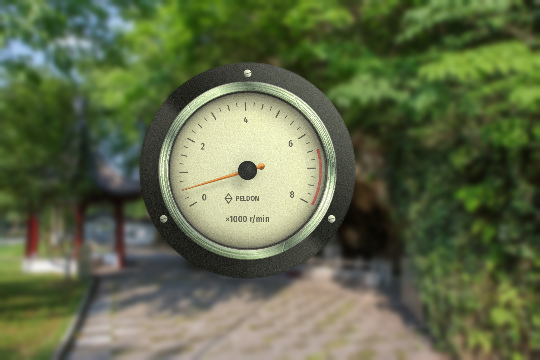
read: value=500 unit=rpm
